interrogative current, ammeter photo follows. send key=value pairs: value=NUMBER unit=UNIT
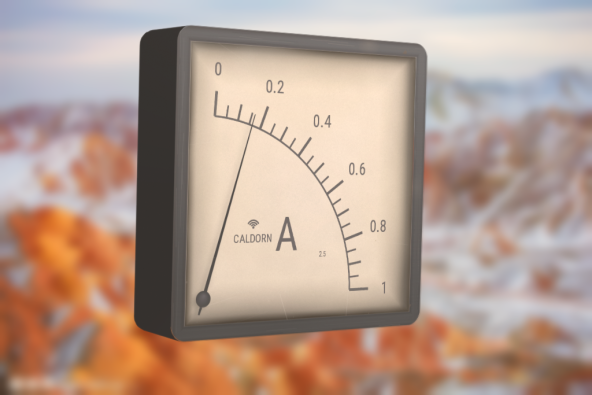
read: value=0.15 unit=A
